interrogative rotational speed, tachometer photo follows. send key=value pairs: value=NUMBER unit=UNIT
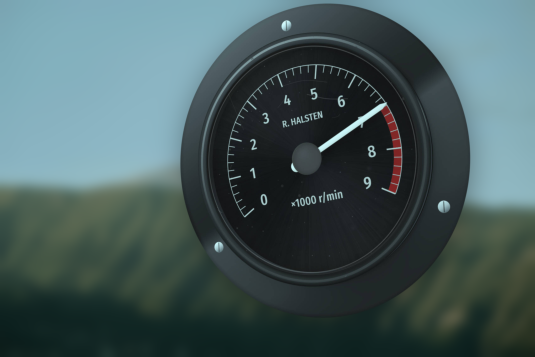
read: value=7000 unit=rpm
